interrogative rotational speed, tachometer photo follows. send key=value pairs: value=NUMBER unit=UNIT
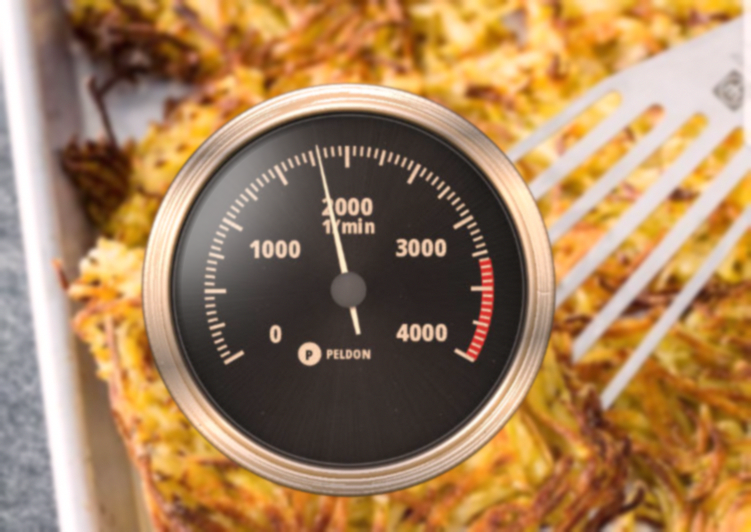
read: value=1800 unit=rpm
